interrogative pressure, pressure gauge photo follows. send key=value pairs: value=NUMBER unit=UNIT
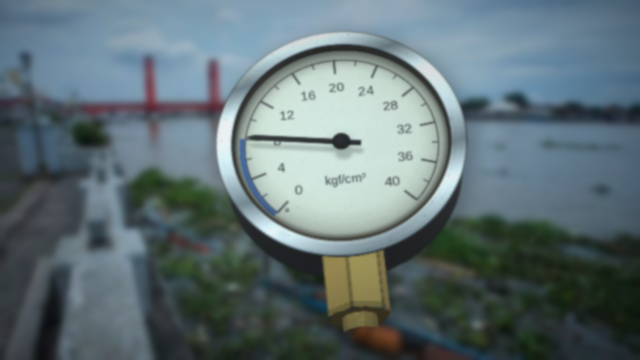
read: value=8 unit=kg/cm²
